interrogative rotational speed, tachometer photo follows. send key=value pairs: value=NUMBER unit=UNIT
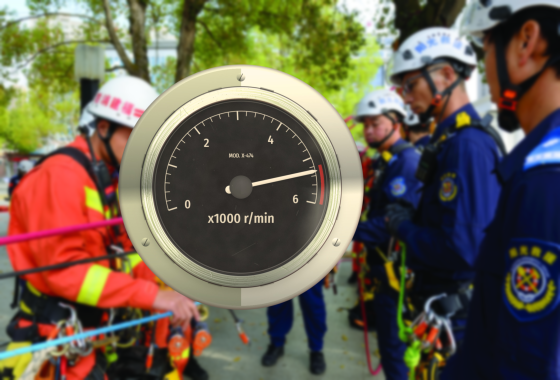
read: value=5300 unit=rpm
